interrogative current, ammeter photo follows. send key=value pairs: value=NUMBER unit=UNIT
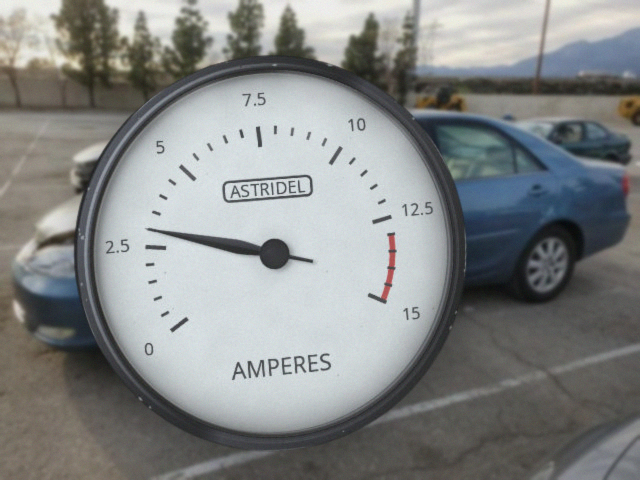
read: value=3 unit=A
